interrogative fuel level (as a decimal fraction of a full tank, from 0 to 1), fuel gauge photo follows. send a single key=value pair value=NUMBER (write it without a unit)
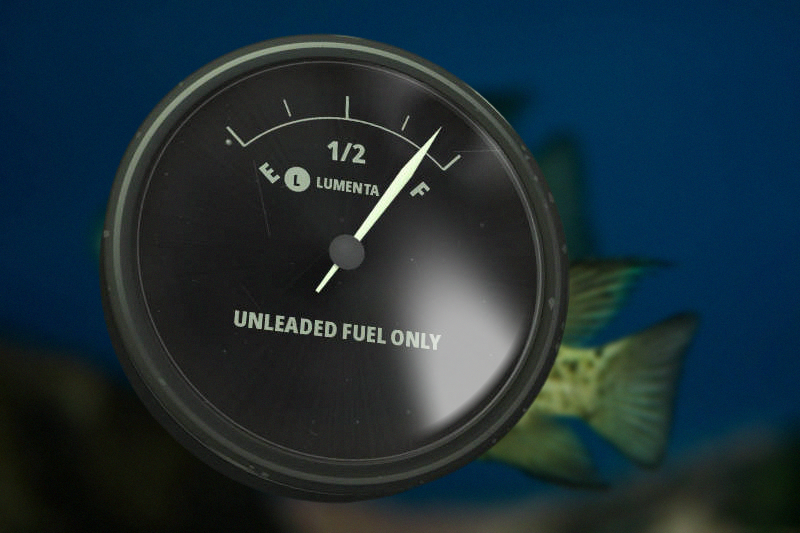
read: value=0.875
